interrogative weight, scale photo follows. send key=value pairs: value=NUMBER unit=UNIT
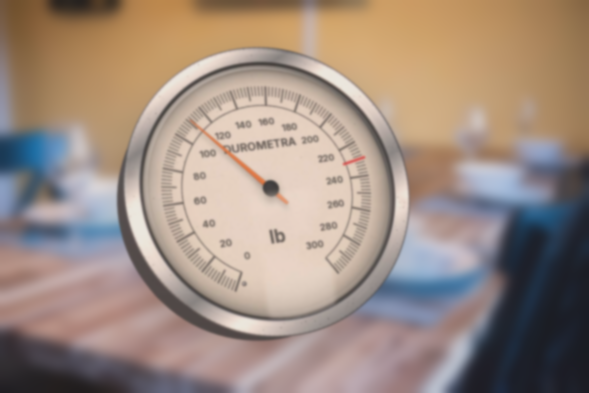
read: value=110 unit=lb
